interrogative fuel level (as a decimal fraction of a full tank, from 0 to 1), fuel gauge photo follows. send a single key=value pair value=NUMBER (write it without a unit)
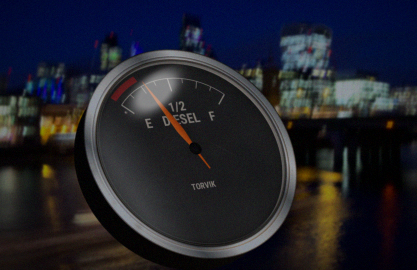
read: value=0.25
